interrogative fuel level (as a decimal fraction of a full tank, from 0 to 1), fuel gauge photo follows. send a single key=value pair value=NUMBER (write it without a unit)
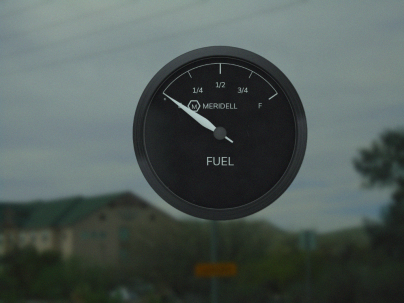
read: value=0
